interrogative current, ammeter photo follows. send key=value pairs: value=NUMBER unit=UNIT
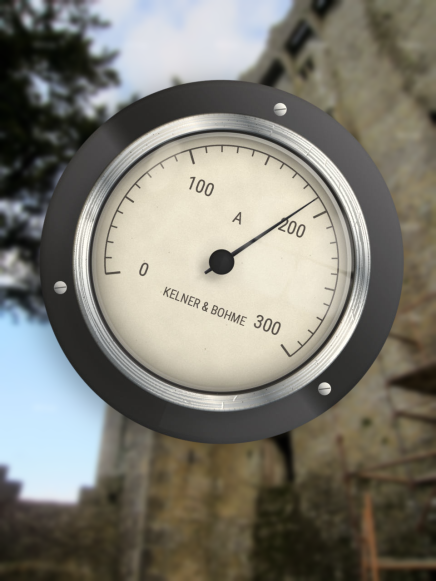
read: value=190 unit=A
